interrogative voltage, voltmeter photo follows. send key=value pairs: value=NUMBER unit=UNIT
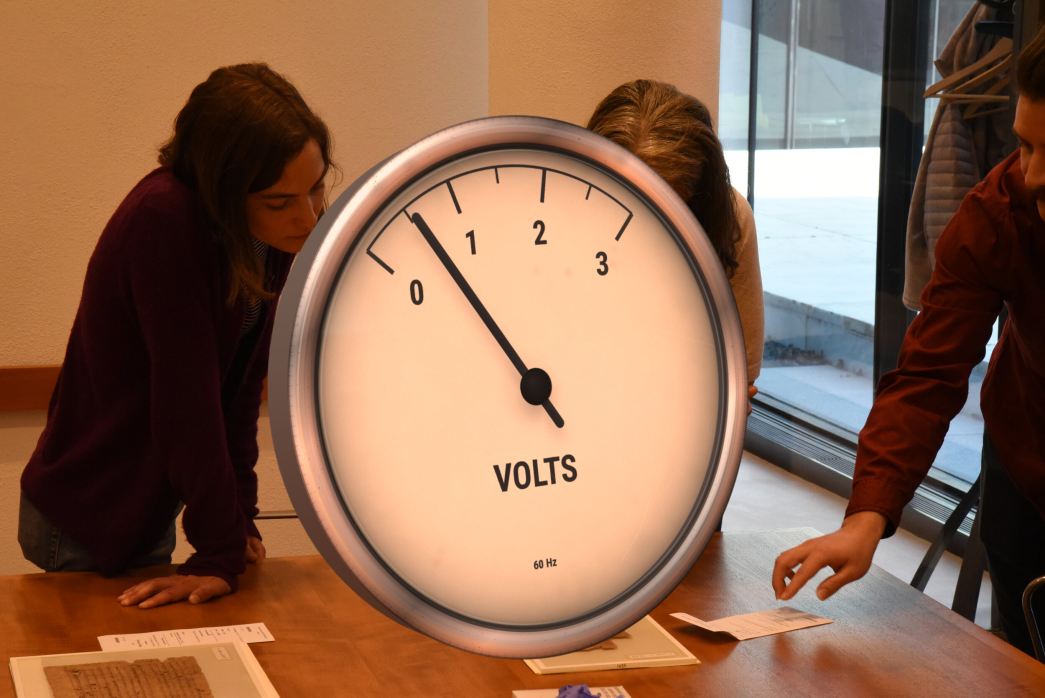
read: value=0.5 unit=V
